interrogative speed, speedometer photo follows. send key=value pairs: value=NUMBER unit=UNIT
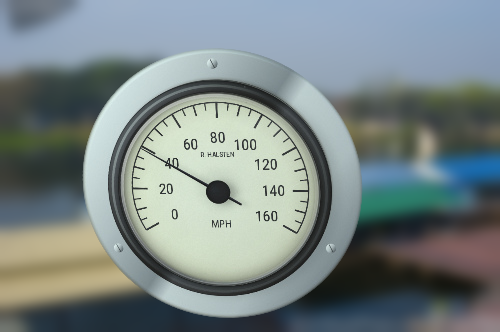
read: value=40 unit=mph
